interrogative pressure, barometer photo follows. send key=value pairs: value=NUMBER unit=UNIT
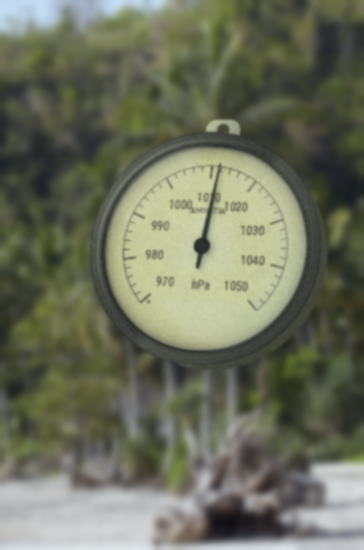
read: value=1012 unit=hPa
